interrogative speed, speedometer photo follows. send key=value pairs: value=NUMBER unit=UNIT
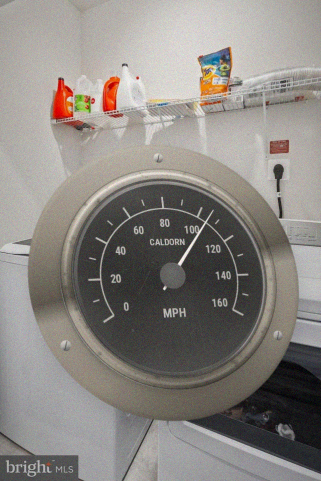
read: value=105 unit=mph
